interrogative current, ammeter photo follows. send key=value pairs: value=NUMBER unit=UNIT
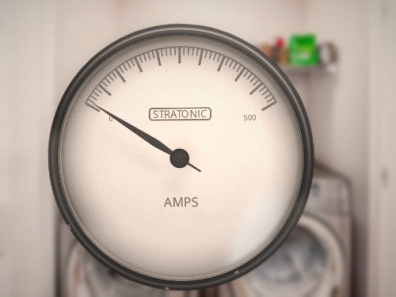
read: value=10 unit=A
